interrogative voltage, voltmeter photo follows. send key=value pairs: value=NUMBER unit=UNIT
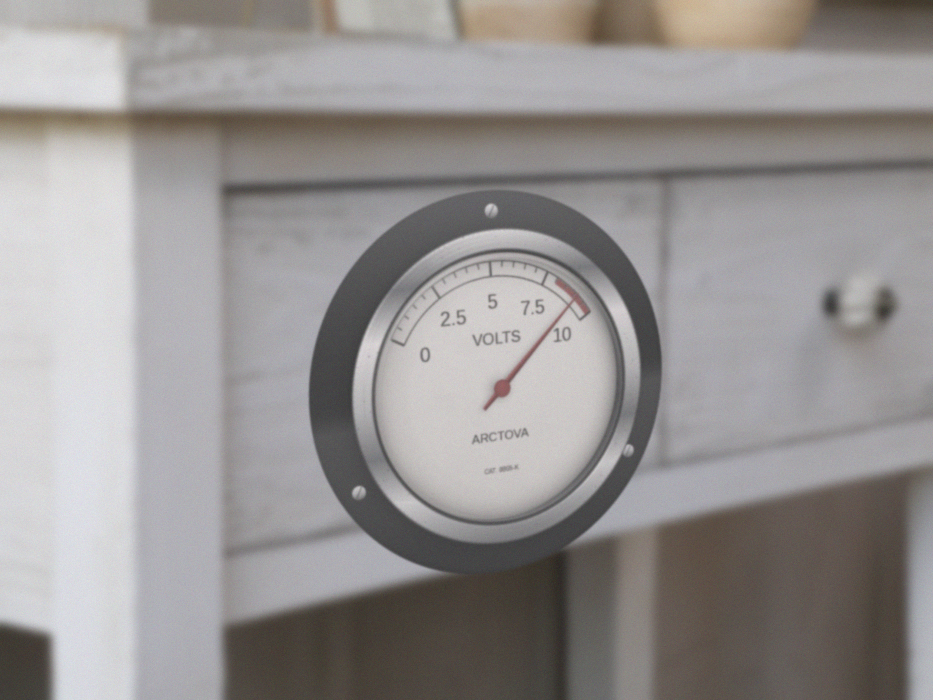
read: value=9 unit=V
